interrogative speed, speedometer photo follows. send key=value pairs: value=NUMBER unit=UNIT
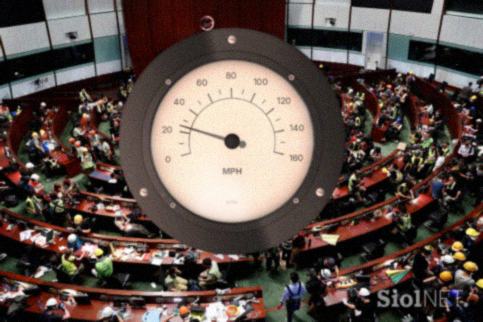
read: value=25 unit=mph
